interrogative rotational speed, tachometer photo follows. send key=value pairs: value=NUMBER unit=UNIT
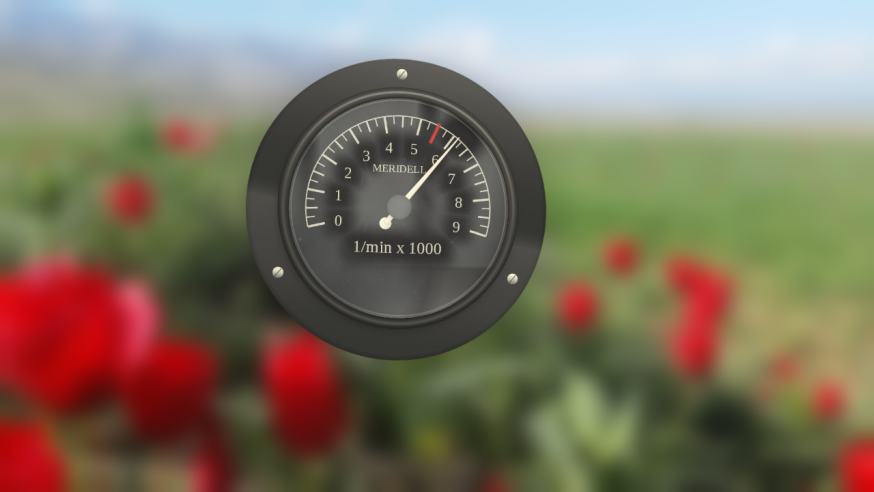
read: value=6125 unit=rpm
